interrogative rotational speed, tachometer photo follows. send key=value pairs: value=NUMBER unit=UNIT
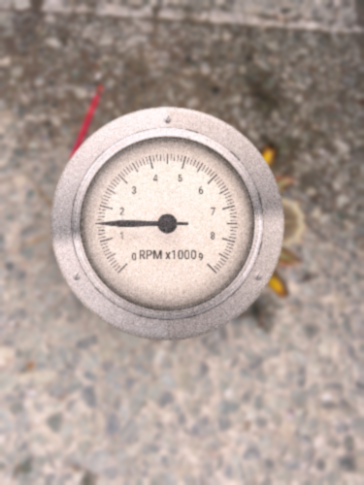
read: value=1500 unit=rpm
